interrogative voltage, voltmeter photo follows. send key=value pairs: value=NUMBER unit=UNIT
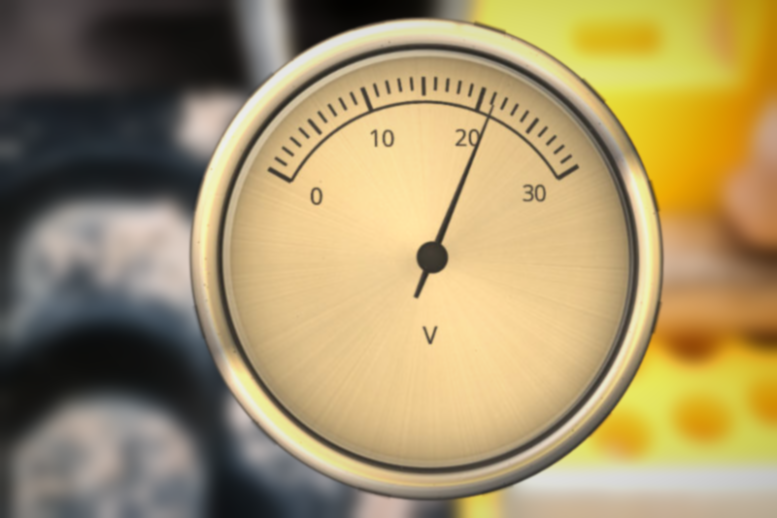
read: value=21 unit=V
